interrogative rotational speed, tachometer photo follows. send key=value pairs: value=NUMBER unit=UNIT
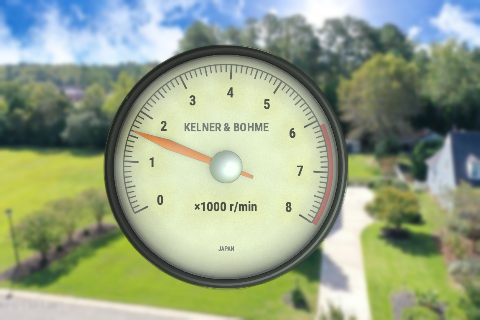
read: value=1600 unit=rpm
